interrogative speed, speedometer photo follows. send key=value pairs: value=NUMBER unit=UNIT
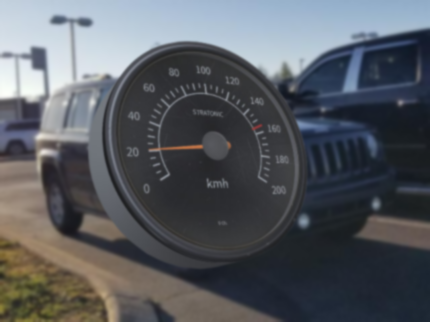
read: value=20 unit=km/h
